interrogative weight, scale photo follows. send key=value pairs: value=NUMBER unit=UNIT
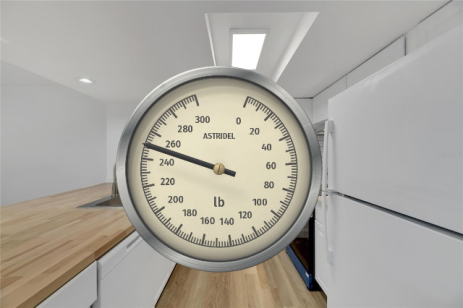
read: value=250 unit=lb
